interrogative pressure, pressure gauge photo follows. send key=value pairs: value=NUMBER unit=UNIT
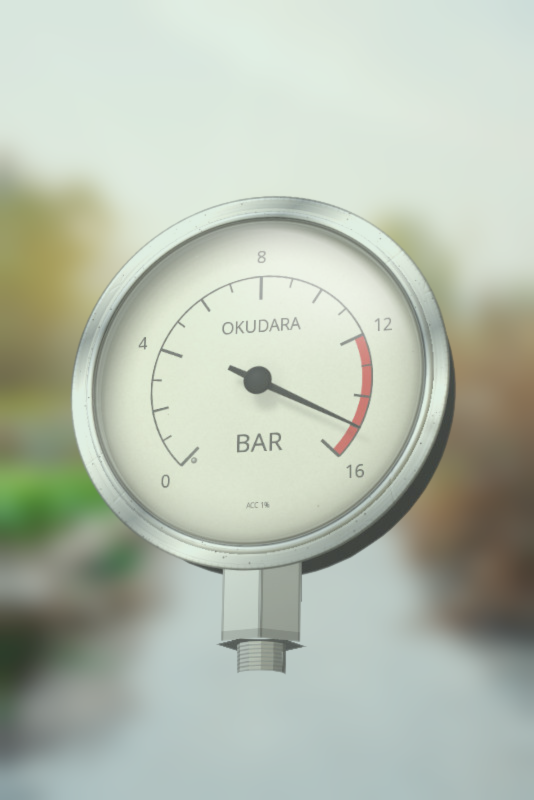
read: value=15 unit=bar
